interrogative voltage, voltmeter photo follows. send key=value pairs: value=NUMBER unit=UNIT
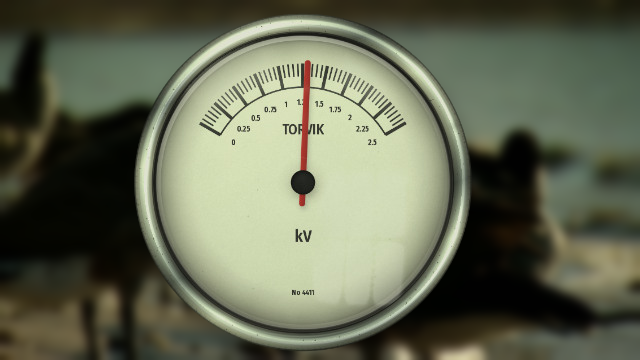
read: value=1.3 unit=kV
